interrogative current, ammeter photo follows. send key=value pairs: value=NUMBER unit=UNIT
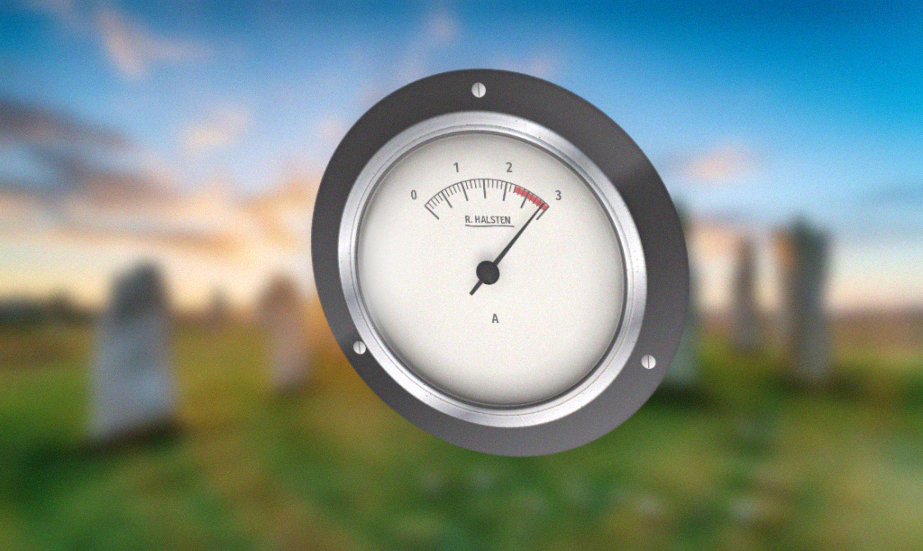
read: value=2.9 unit=A
